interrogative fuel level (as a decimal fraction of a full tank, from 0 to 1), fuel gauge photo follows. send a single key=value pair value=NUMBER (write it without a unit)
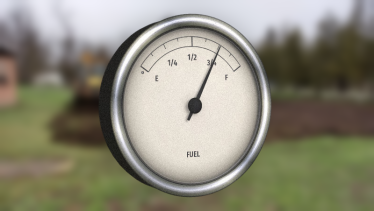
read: value=0.75
